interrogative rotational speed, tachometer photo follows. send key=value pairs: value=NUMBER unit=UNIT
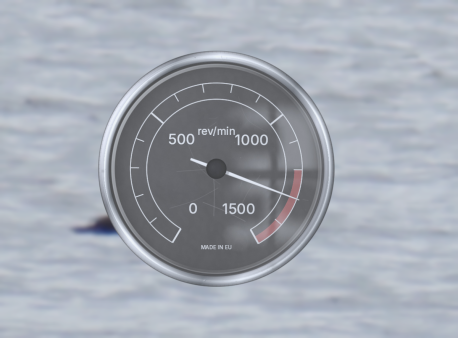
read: value=1300 unit=rpm
